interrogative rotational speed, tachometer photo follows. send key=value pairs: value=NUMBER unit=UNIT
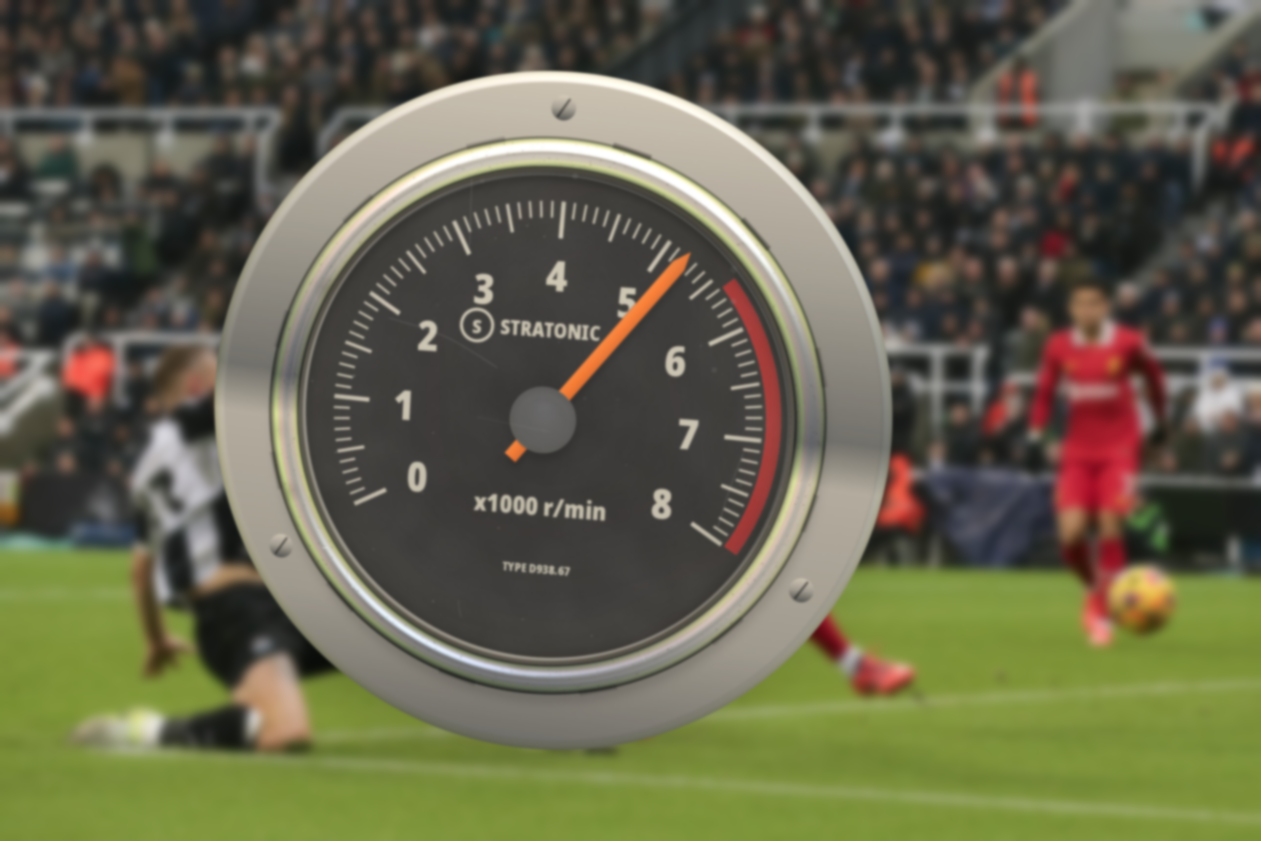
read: value=5200 unit=rpm
